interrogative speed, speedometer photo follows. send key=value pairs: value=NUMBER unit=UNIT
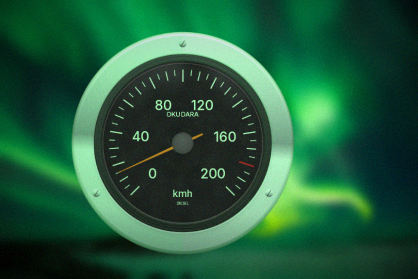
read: value=15 unit=km/h
